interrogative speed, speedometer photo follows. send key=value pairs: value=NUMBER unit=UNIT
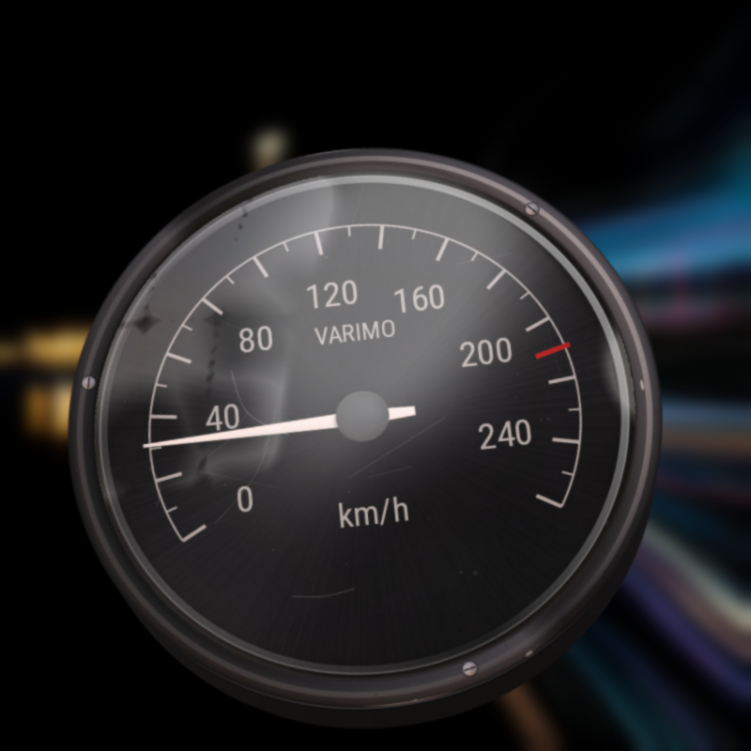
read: value=30 unit=km/h
